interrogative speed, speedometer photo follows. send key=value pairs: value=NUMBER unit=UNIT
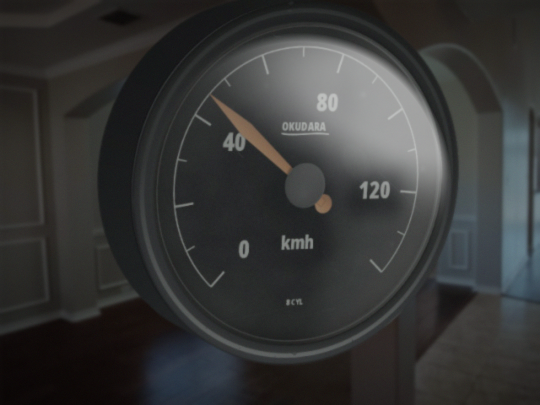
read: value=45 unit=km/h
